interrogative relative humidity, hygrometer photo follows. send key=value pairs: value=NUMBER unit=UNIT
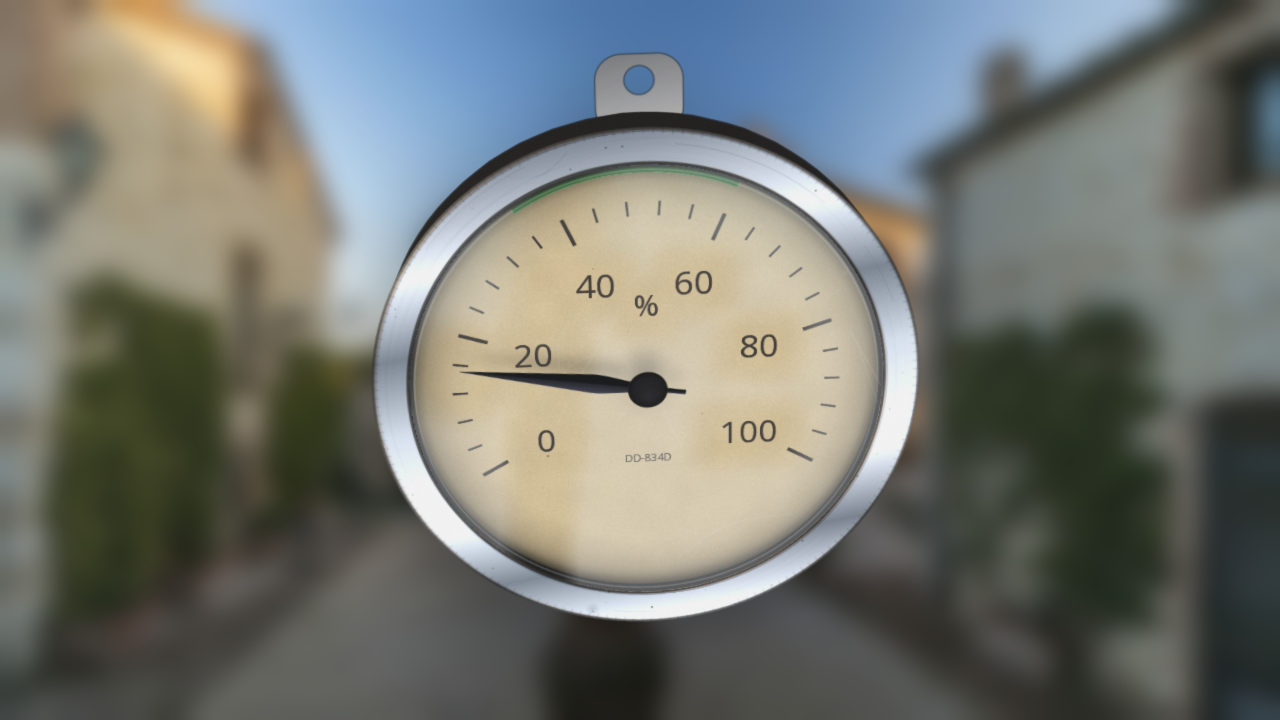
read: value=16 unit=%
